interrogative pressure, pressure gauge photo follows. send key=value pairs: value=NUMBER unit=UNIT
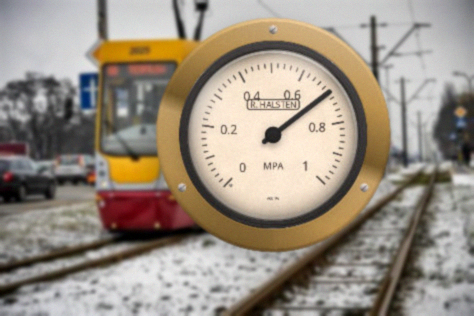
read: value=0.7 unit=MPa
